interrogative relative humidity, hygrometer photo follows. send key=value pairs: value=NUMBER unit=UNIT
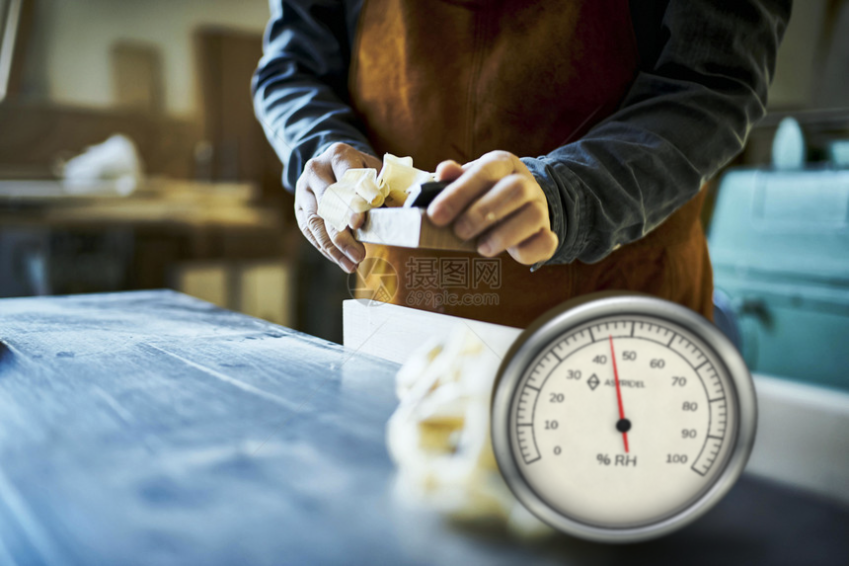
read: value=44 unit=%
